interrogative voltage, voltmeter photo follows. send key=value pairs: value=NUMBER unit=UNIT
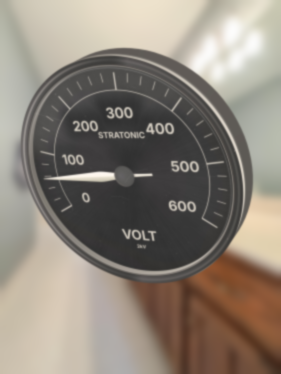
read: value=60 unit=V
